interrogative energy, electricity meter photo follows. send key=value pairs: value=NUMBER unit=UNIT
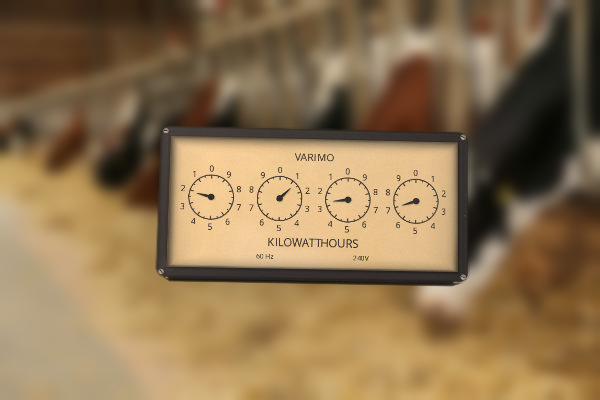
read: value=2127 unit=kWh
